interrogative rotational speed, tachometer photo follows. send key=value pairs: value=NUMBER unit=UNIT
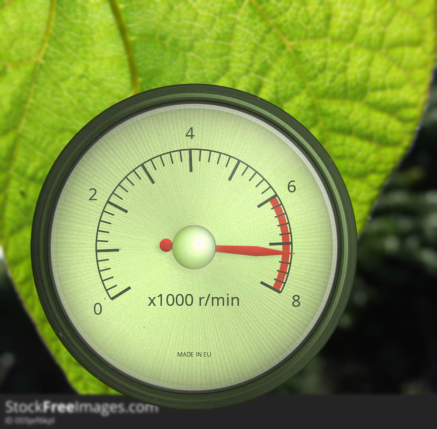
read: value=7200 unit=rpm
